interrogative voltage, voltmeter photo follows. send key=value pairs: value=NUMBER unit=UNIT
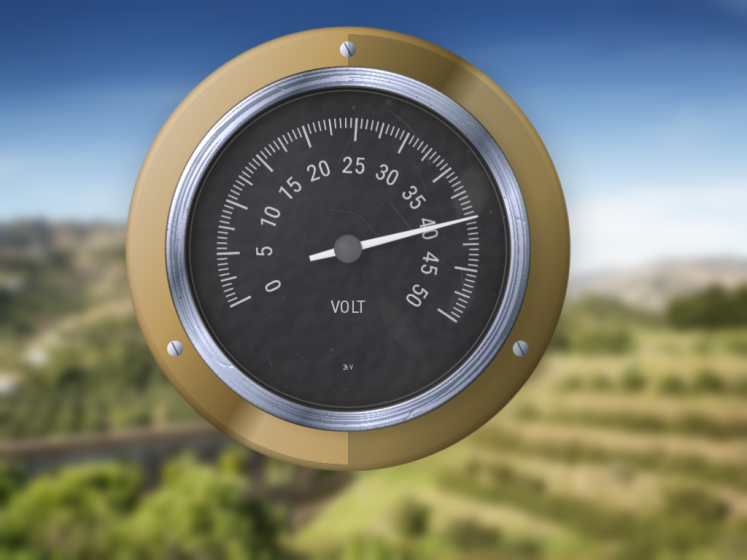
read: value=40 unit=V
